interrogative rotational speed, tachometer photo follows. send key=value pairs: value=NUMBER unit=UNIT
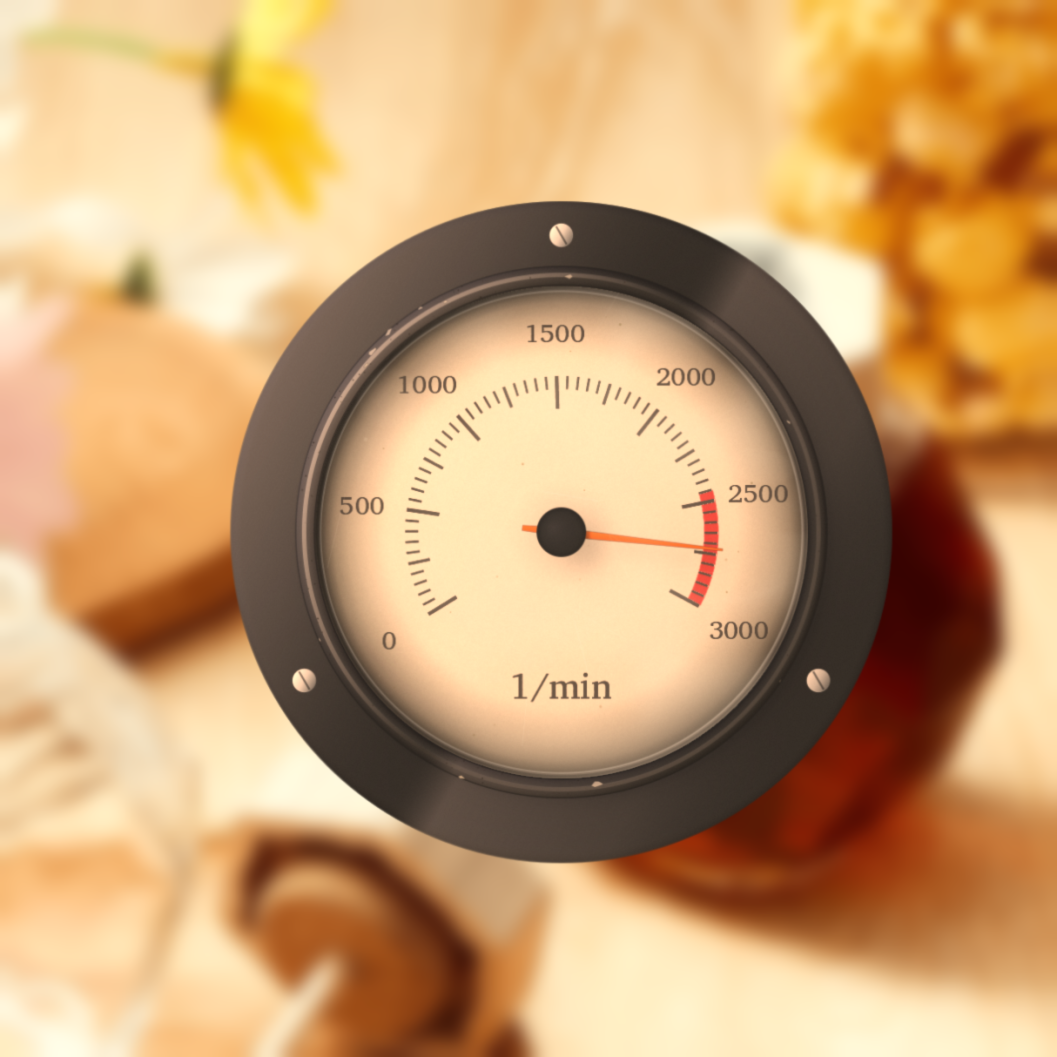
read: value=2725 unit=rpm
